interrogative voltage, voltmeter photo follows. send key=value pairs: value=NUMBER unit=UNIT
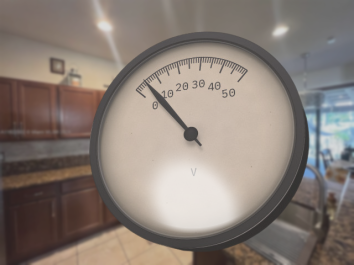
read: value=5 unit=V
